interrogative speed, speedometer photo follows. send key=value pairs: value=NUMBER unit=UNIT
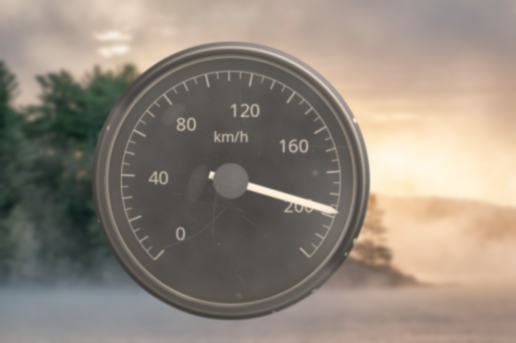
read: value=197.5 unit=km/h
